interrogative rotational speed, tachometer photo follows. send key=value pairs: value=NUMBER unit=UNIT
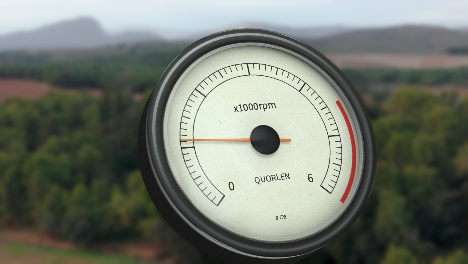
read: value=1100 unit=rpm
